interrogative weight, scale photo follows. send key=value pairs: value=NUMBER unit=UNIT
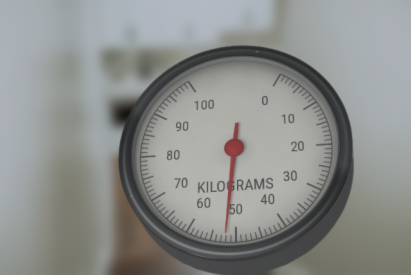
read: value=52 unit=kg
